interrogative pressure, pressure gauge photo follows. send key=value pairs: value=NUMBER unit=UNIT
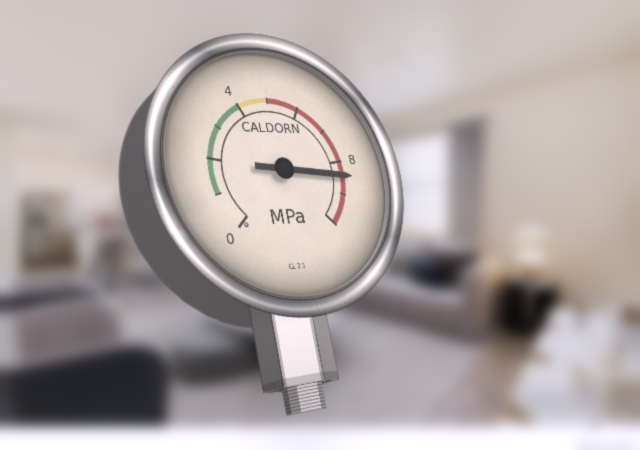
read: value=8.5 unit=MPa
